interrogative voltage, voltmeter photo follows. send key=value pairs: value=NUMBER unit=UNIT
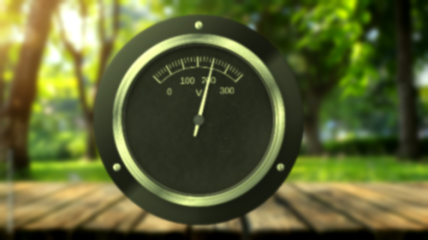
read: value=200 unit=V
